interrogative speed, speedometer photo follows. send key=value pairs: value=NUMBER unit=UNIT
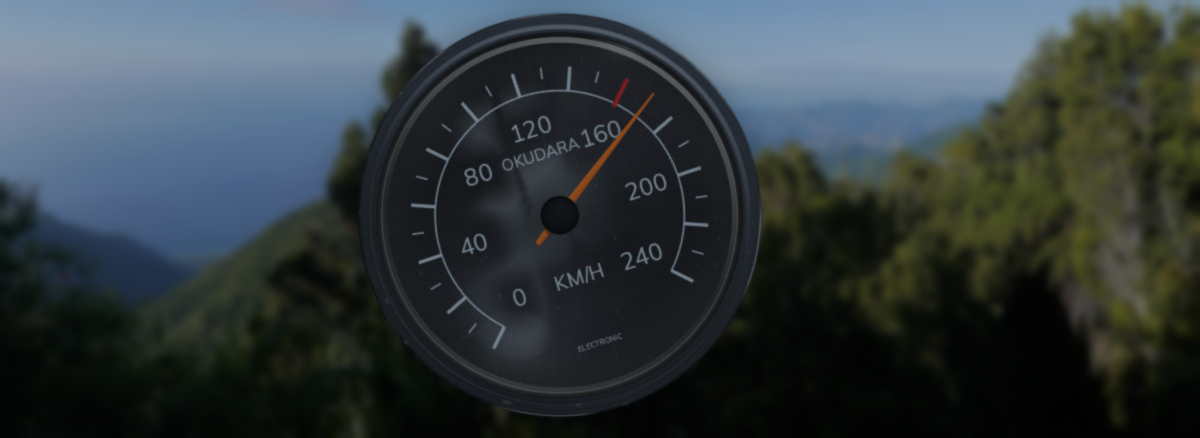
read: value=170 unit=km/h
